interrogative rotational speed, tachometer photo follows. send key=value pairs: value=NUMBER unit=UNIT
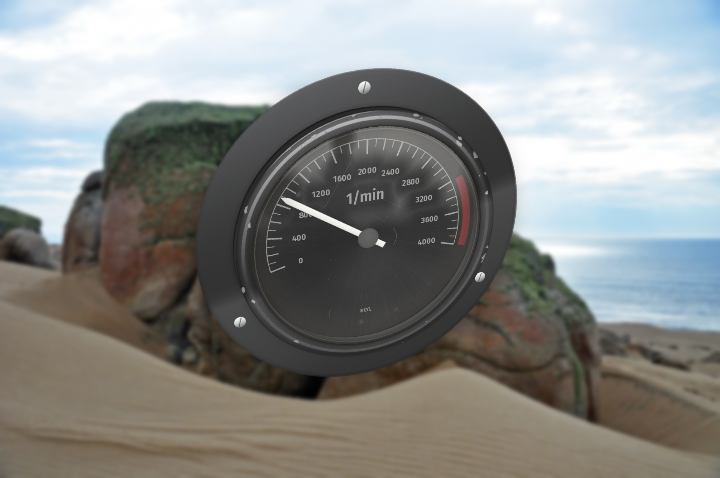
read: value=900 unit=rpm
